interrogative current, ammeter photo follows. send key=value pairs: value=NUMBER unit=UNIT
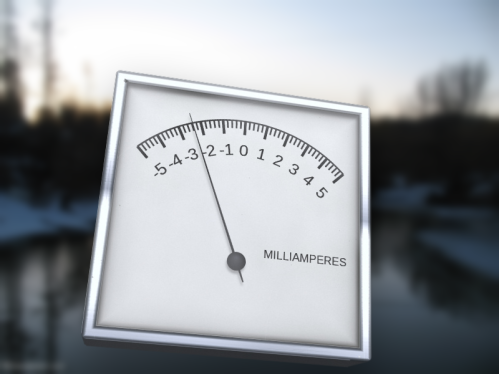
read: value=-2.4 unit=mA
